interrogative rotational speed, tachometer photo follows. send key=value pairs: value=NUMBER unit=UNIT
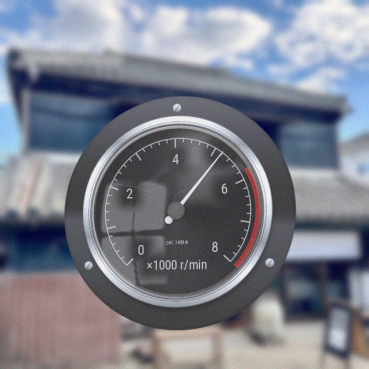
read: value=5200 unit=rpm
